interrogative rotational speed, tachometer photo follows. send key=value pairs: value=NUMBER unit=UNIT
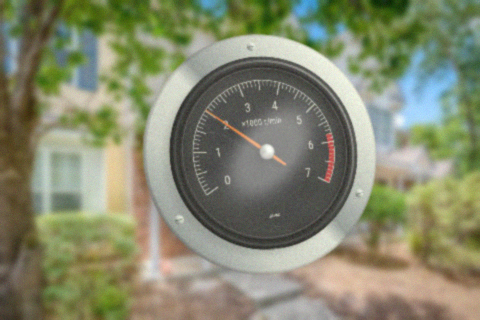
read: value=2000 unit=rpm
